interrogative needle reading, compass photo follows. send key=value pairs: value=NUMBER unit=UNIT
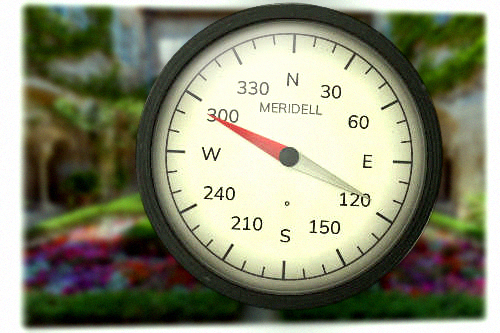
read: value=295 unit=°
